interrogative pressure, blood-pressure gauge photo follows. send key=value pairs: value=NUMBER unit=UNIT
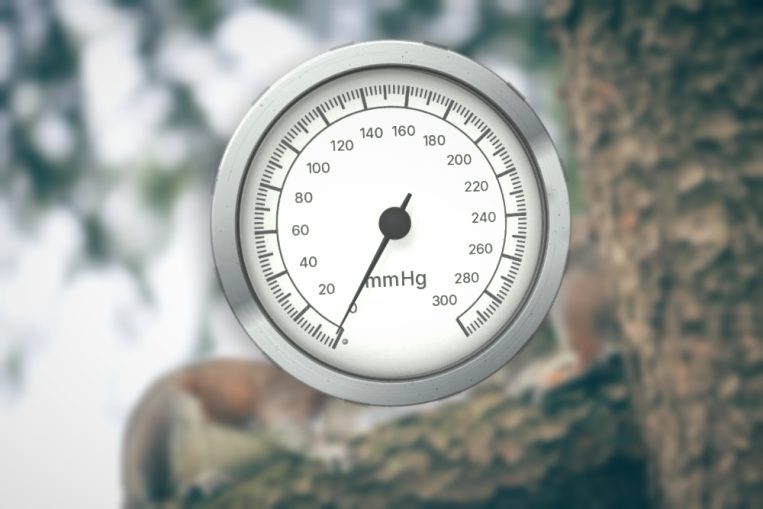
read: value=2 unit=mmHg
